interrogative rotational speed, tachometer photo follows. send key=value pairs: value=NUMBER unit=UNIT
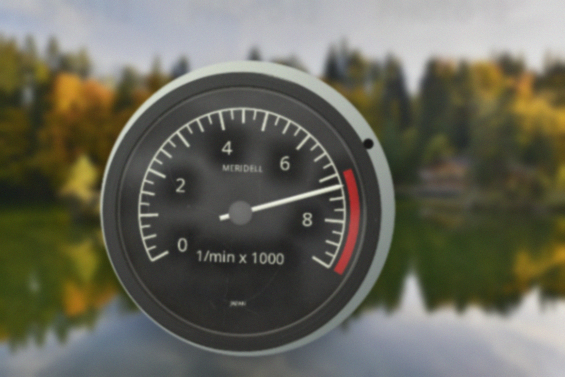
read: value=7250 unit=rpm
